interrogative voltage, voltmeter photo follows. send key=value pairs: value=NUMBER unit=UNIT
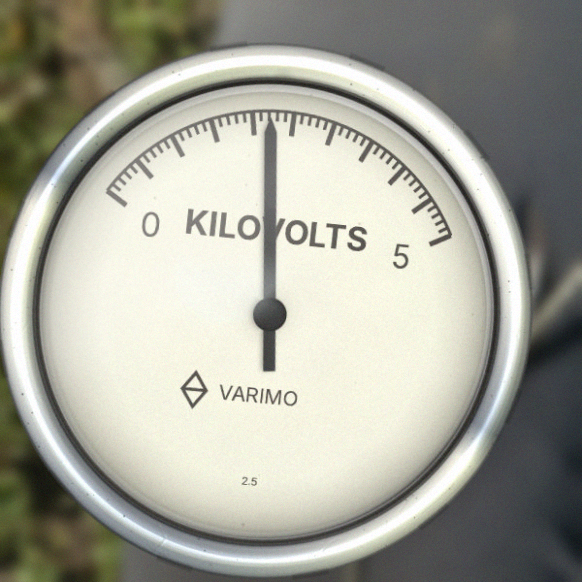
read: value=2.2 unit=kV
